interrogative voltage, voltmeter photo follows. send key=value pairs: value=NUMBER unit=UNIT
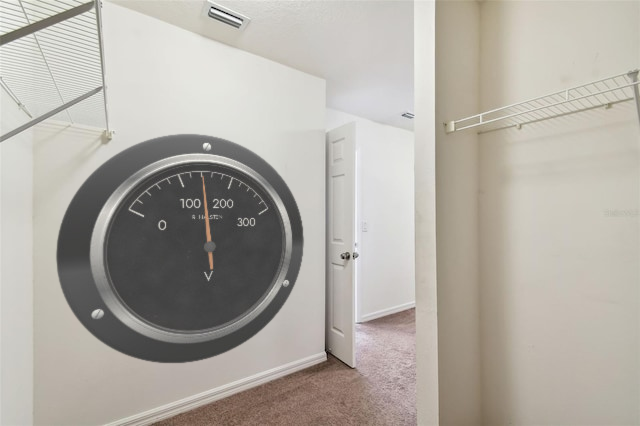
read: value=140 unit=V
